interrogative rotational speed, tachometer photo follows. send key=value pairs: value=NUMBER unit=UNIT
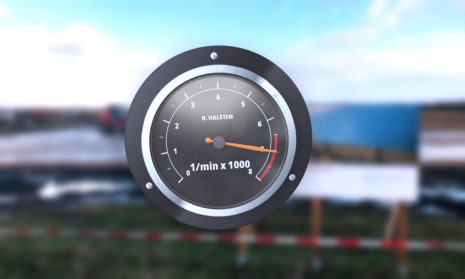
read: value=7000 unit=rpm
